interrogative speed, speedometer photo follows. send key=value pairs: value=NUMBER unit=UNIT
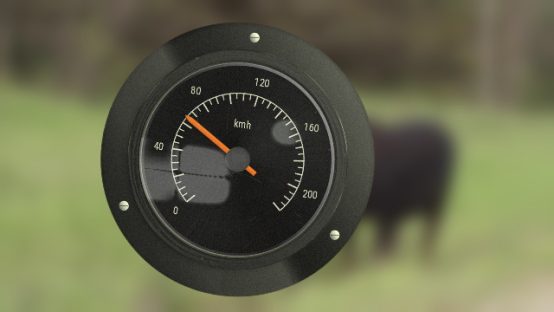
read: value=65 unit=km/h
